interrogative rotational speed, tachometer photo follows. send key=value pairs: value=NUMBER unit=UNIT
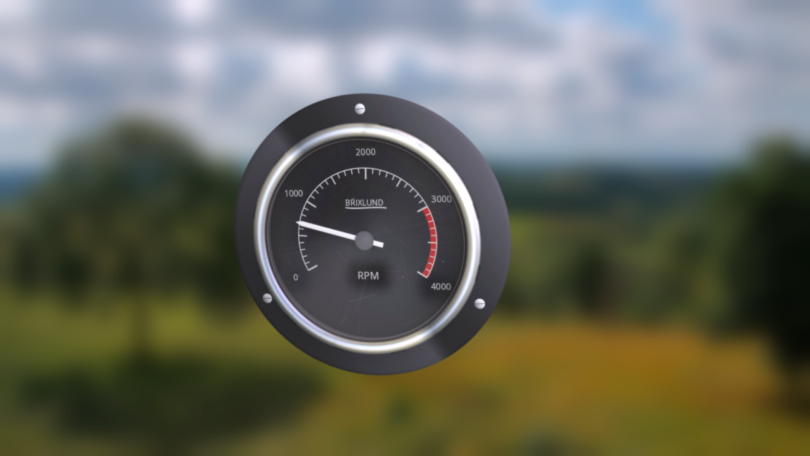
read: value=700 unit=rpm
